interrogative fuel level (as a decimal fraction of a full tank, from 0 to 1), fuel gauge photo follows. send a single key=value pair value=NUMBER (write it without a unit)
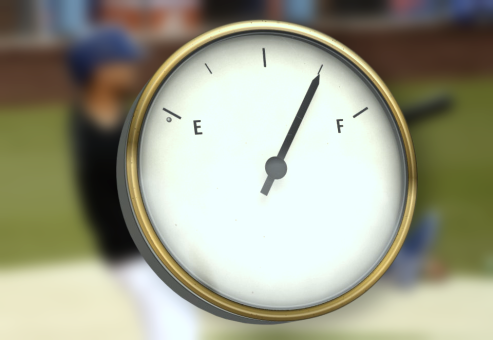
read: value=0.75
